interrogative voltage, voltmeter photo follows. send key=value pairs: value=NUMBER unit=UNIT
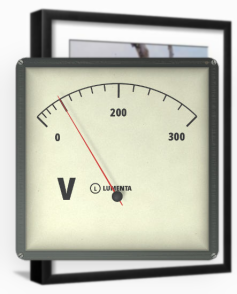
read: value=100 unit=V
